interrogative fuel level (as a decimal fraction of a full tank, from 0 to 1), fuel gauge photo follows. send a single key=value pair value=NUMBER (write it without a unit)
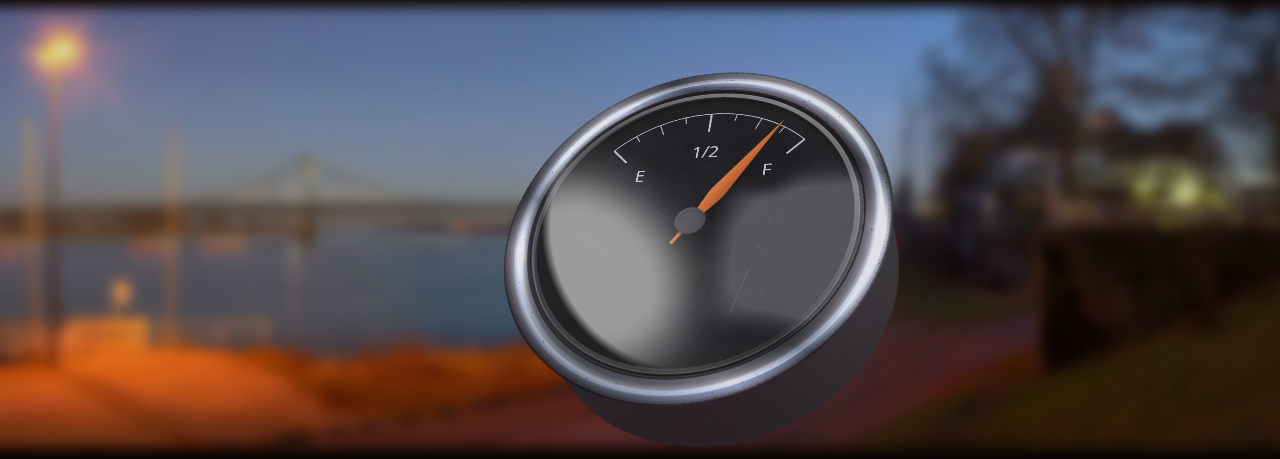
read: value=0.875
